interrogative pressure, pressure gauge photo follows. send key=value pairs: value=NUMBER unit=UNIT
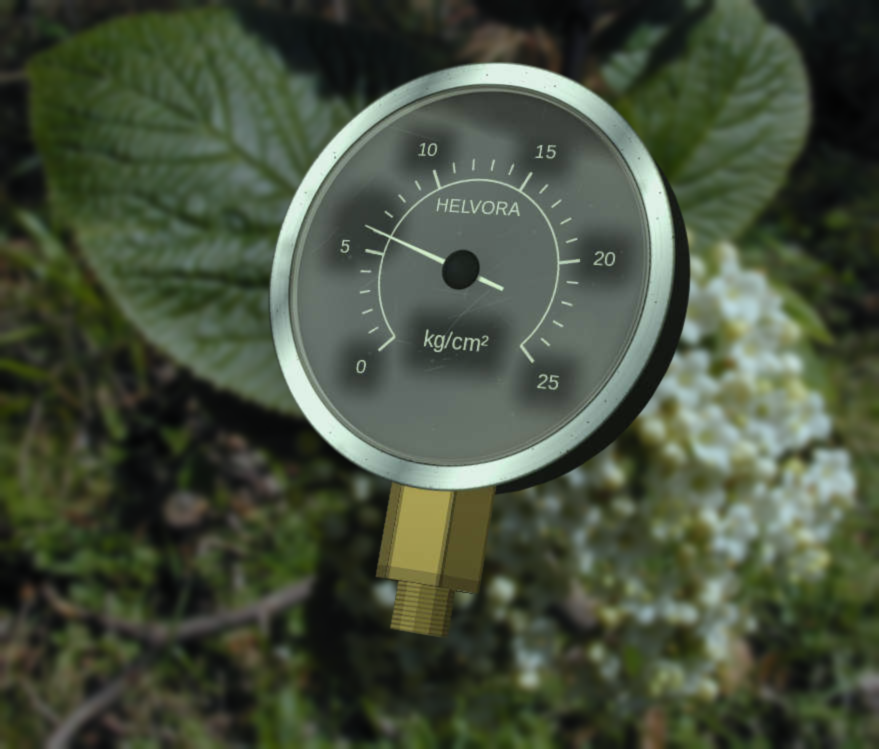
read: value=6 unit=kg/cm²
